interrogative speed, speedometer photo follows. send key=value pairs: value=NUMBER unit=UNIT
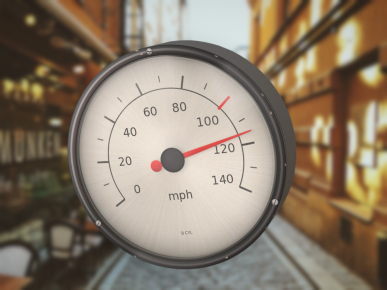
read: value=115 unit=mph
